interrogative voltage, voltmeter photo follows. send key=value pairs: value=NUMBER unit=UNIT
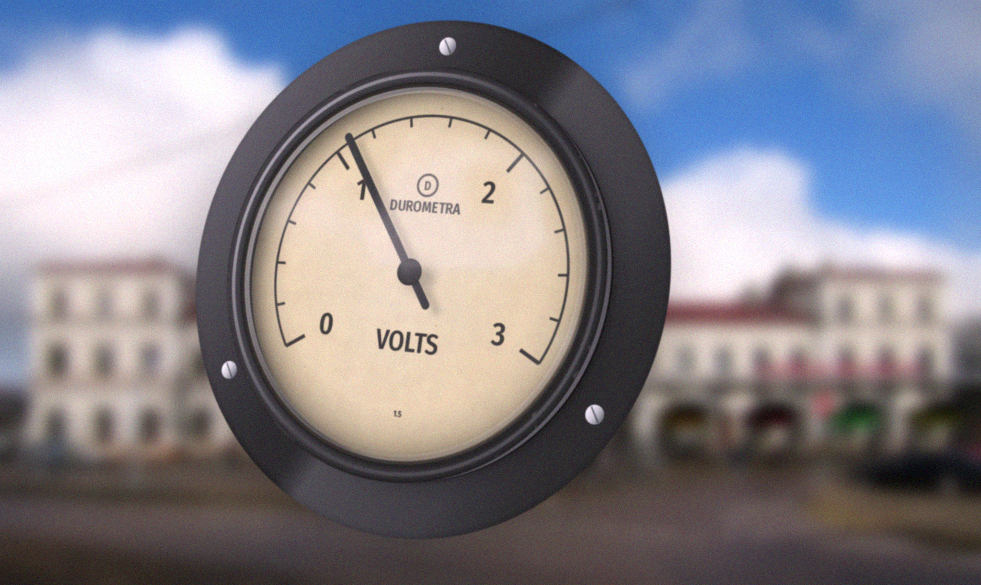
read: value=1.1 unit=V
